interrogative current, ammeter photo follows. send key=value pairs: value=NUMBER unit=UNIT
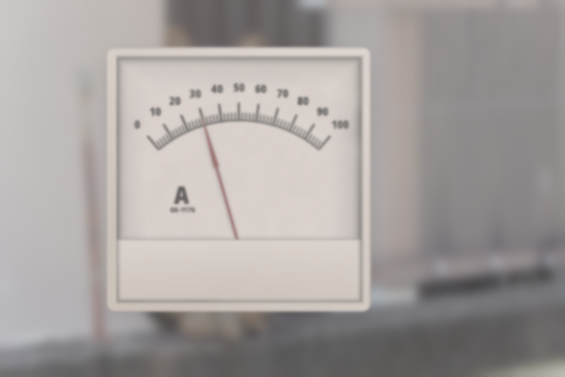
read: value=30 unit=A
